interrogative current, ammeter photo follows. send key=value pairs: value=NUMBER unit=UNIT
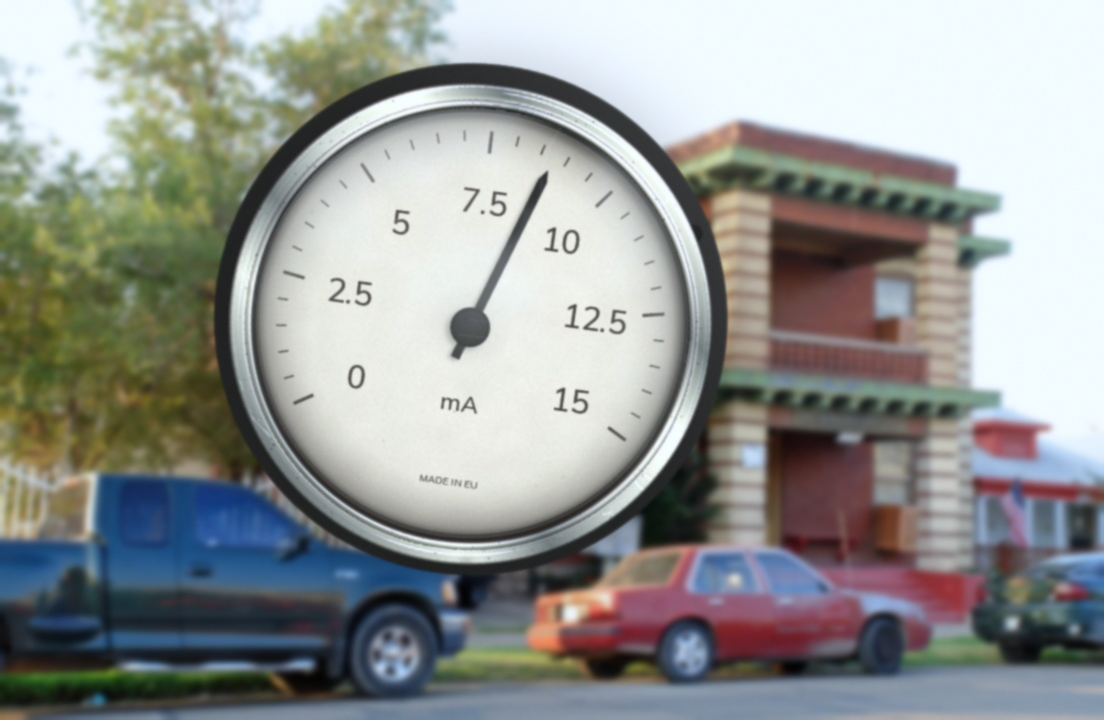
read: value=8.75 unit=mA
